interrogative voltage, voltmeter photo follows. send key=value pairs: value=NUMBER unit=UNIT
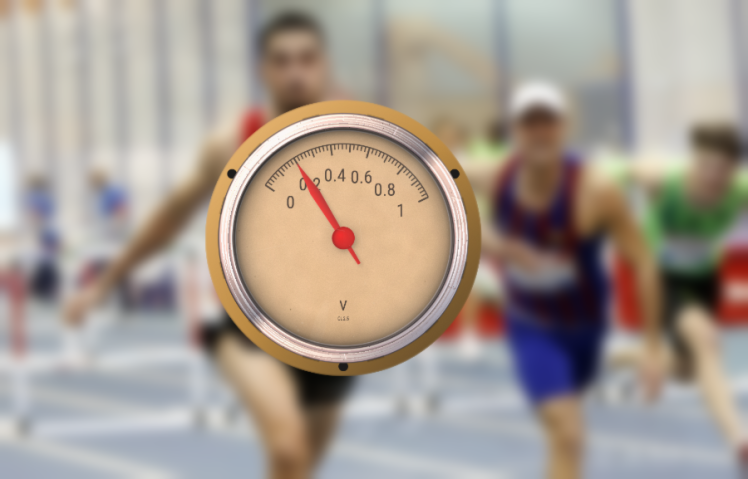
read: value=0.2 unit=V
